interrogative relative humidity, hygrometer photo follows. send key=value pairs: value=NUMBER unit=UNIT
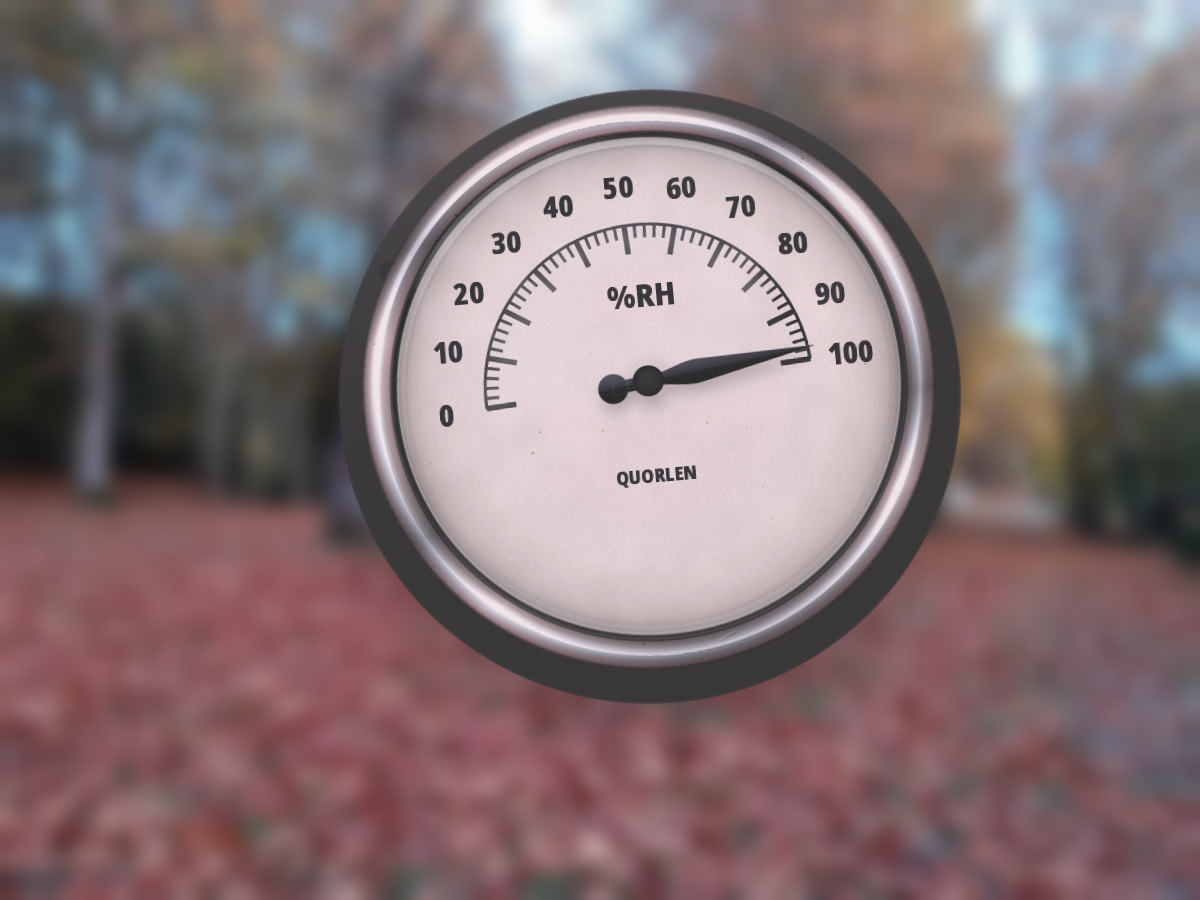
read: value=98 unit=%
